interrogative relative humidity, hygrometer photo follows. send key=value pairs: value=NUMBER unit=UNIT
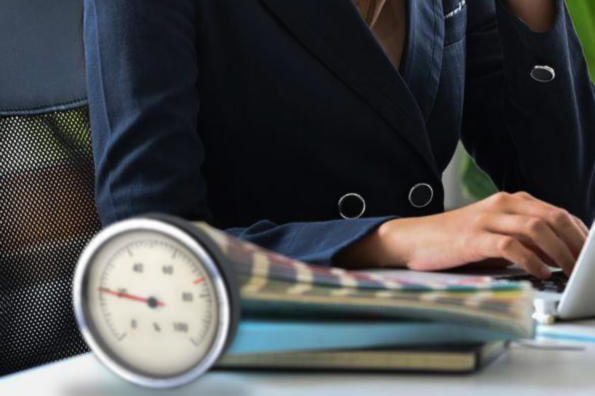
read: value=20 unit=%
